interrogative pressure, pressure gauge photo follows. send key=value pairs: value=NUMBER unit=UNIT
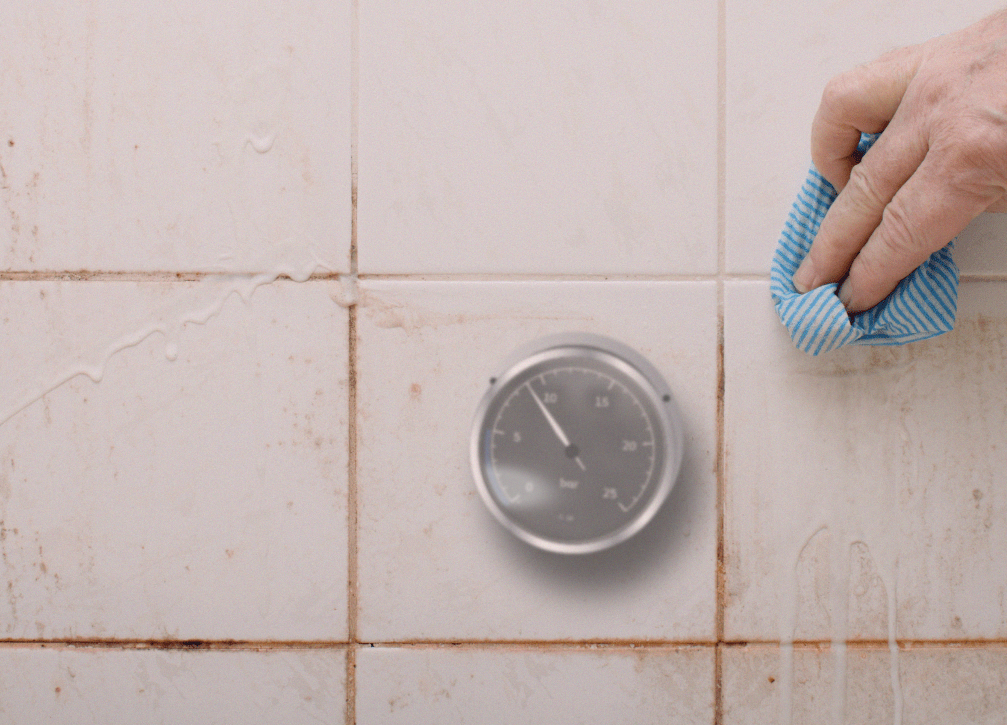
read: value=9 unit=bar
